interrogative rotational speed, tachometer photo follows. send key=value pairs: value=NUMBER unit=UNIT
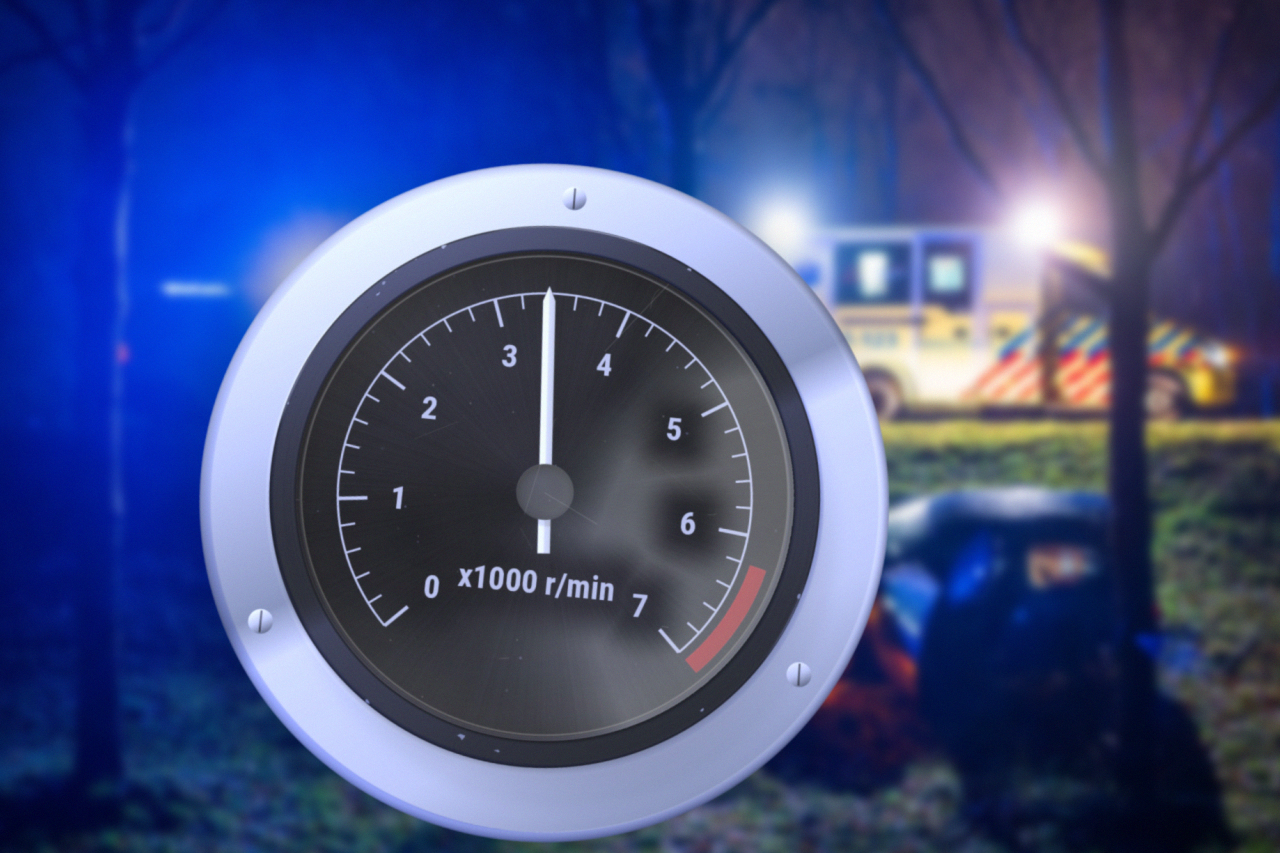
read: value=3400 unit=rpm
